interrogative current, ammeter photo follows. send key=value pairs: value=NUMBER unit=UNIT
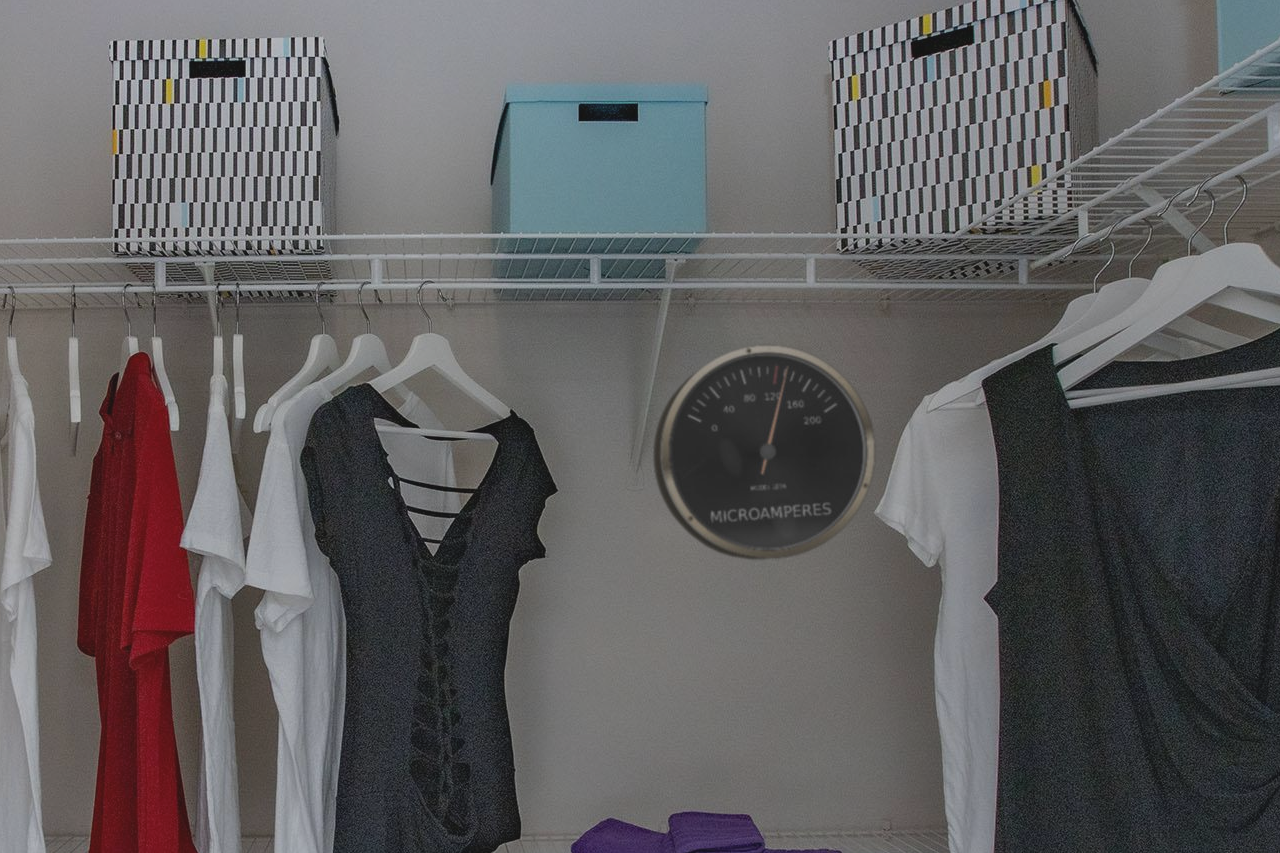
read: value=130 unit=µA
